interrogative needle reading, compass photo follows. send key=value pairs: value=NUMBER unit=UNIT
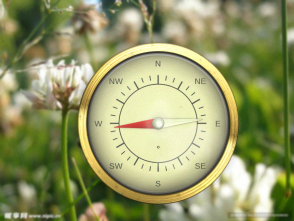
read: value=265 unit=°
